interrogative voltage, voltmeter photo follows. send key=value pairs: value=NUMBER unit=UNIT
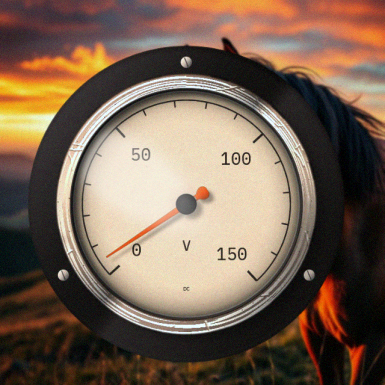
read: value=5 unit=V
